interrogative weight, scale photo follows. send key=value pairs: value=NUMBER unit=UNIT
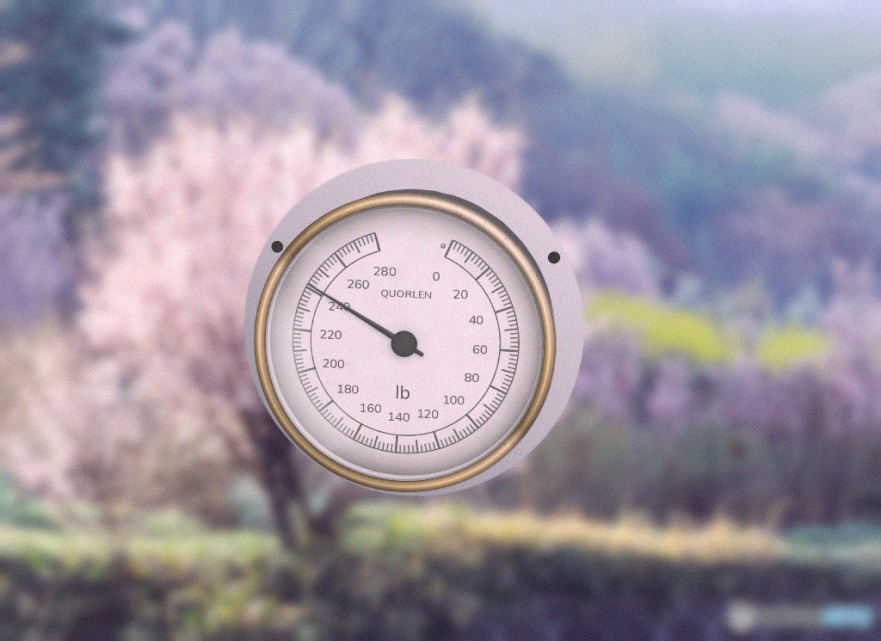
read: value=242 unit=lb
